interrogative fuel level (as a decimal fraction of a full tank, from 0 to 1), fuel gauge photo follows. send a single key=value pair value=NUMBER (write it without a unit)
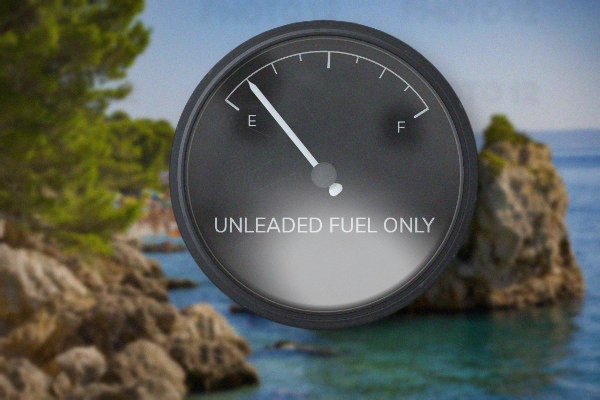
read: value=0.125
